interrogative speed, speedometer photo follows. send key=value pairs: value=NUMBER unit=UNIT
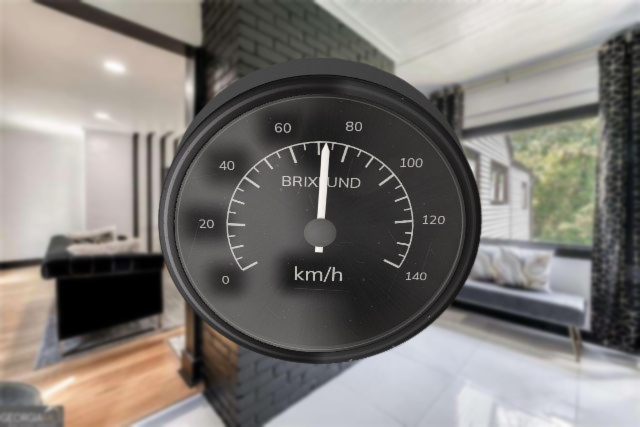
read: value=72.5 unit=km/h
